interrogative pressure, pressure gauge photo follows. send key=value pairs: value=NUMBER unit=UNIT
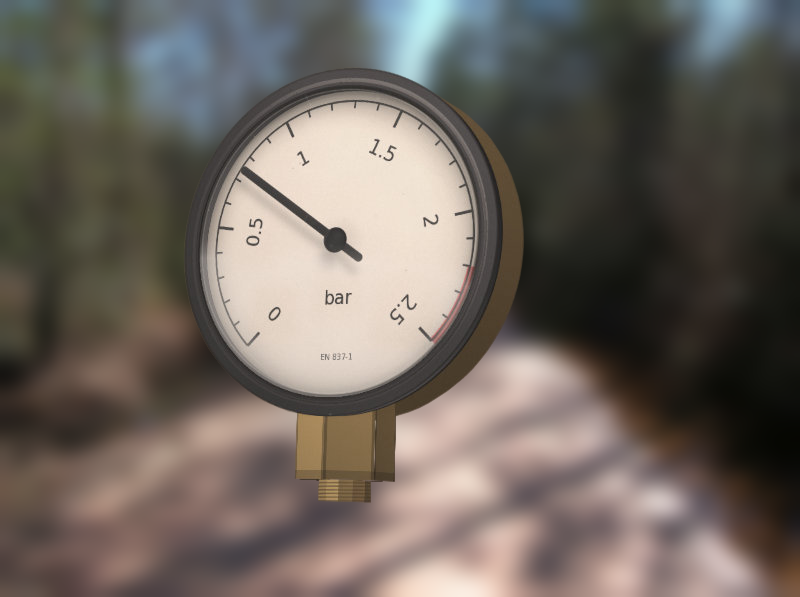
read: value=0.75 unit=bar
